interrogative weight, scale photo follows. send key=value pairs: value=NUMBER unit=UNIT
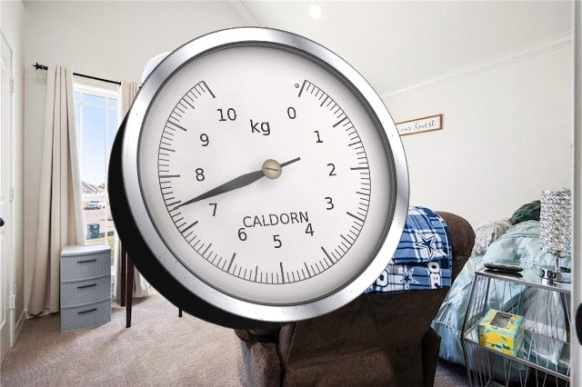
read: value=7.4 unit=kg
